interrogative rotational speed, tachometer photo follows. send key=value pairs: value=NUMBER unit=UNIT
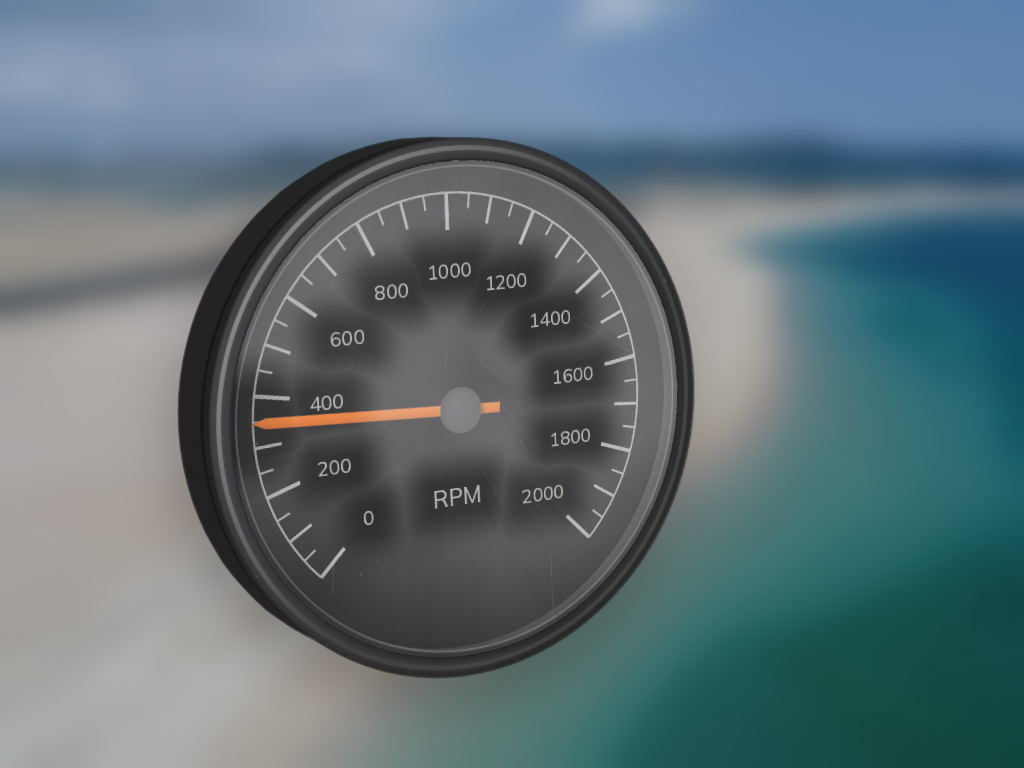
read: value=350 unit=rpm
